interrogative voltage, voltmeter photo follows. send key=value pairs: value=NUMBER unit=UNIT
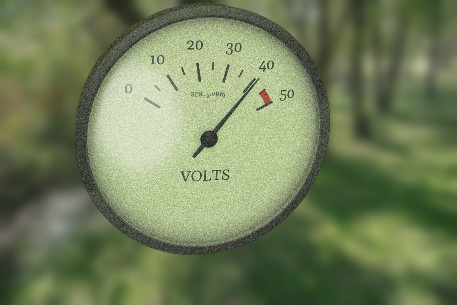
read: value=40 unit=V
